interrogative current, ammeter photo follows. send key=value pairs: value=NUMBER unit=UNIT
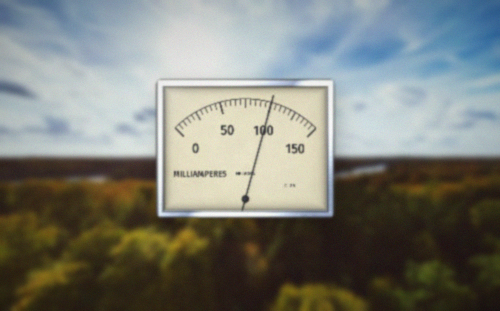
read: value=100 unit=mA
